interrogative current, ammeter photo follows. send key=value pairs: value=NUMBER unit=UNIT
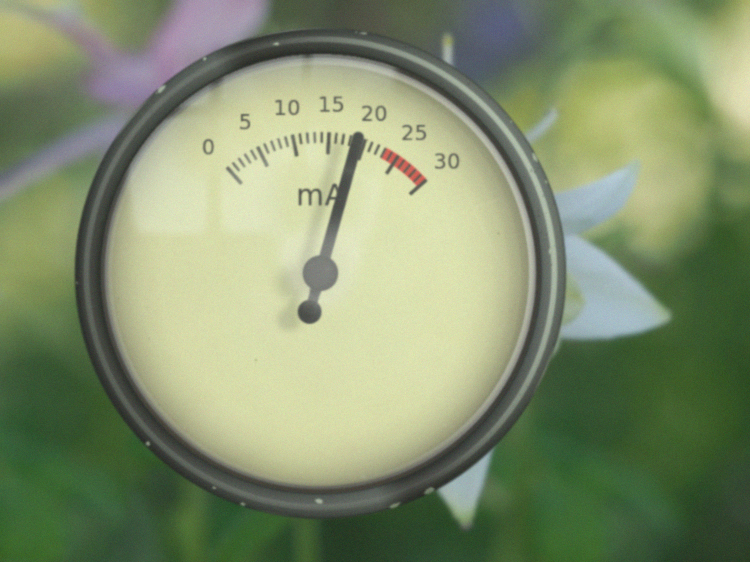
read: value=19 unit=mA
